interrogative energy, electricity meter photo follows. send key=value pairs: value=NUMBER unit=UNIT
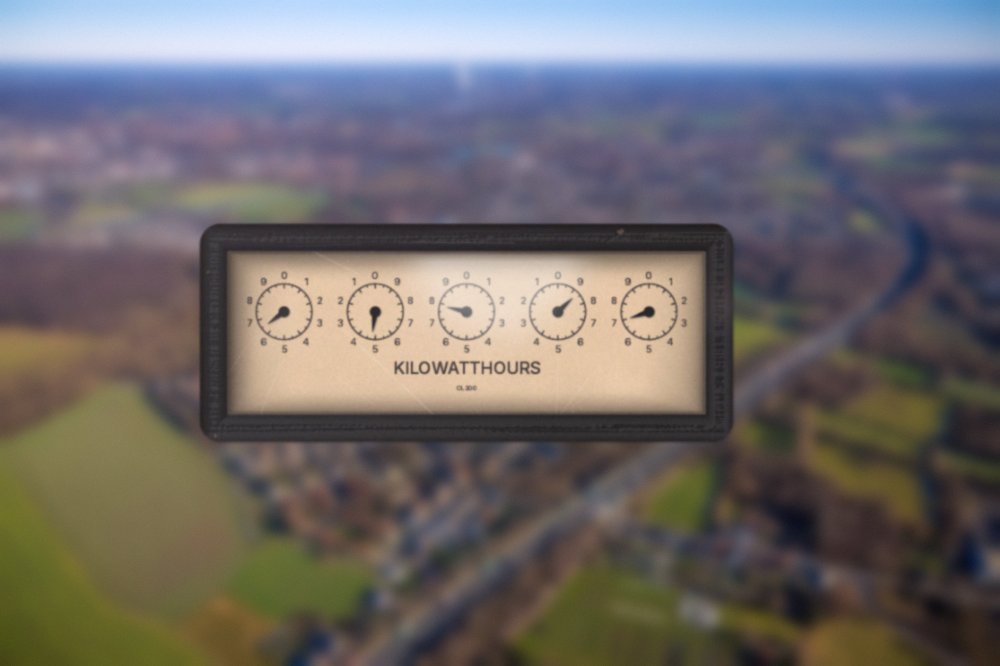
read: value=64787 unit=kWh
